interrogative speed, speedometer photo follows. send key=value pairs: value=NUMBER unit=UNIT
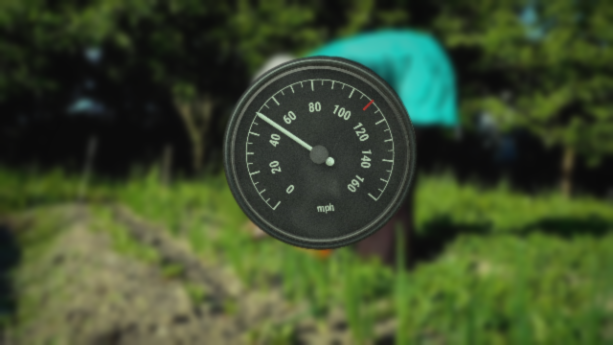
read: value=50 unit=mph
